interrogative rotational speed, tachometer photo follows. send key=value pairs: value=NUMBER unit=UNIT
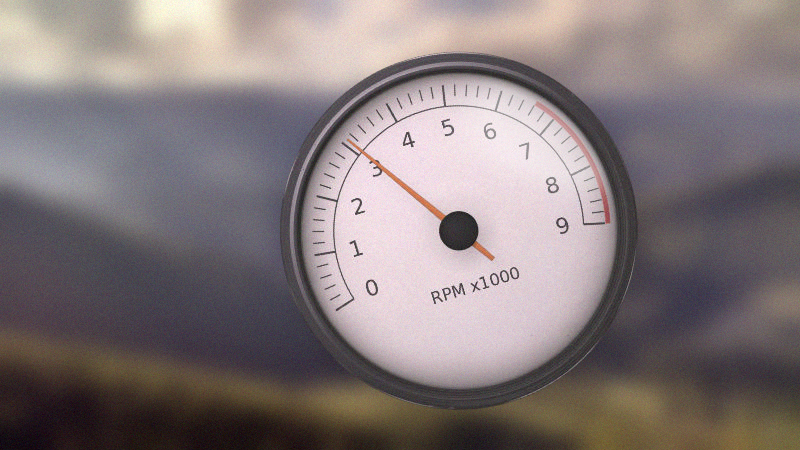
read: value=3100 unit=rpm
